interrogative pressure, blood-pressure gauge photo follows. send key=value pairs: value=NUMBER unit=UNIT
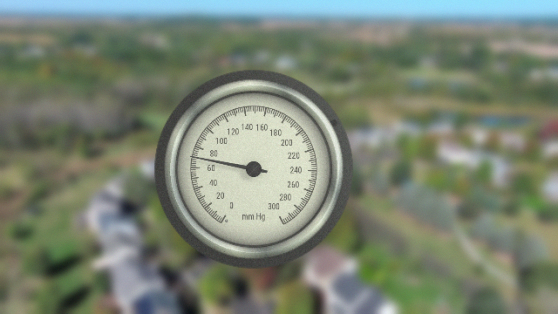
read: value=70 unit=mmHg
